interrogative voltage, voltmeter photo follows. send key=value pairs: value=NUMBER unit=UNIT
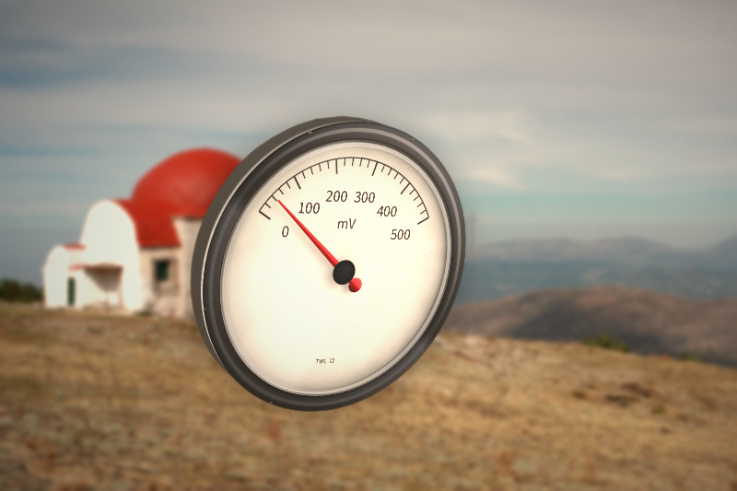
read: value=40 unit=mV
